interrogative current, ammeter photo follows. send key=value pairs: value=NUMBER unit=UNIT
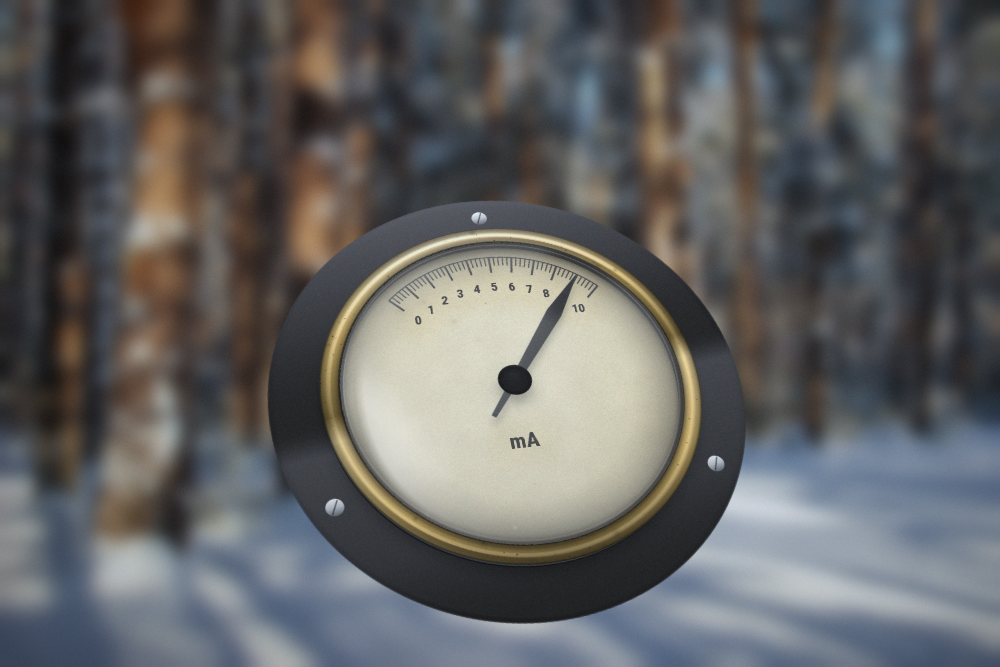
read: value=9 unit=mA
